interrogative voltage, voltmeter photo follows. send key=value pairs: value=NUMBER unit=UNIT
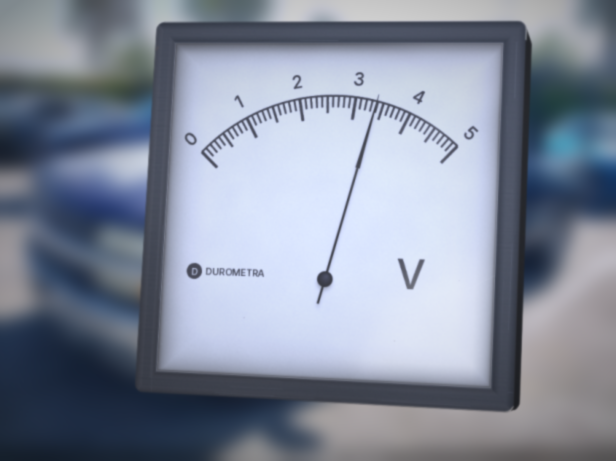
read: value=3.4 unit=V
